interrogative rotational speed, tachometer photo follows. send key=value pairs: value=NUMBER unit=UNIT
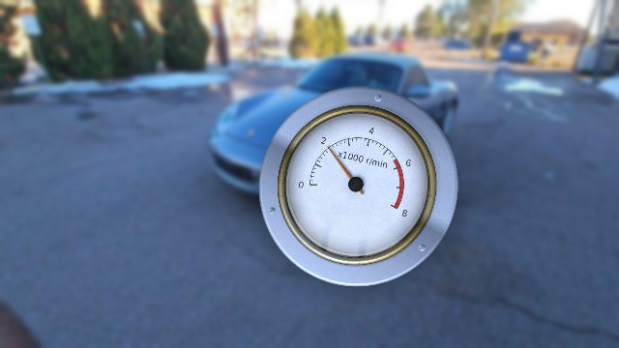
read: value=2000 unit=rpm
